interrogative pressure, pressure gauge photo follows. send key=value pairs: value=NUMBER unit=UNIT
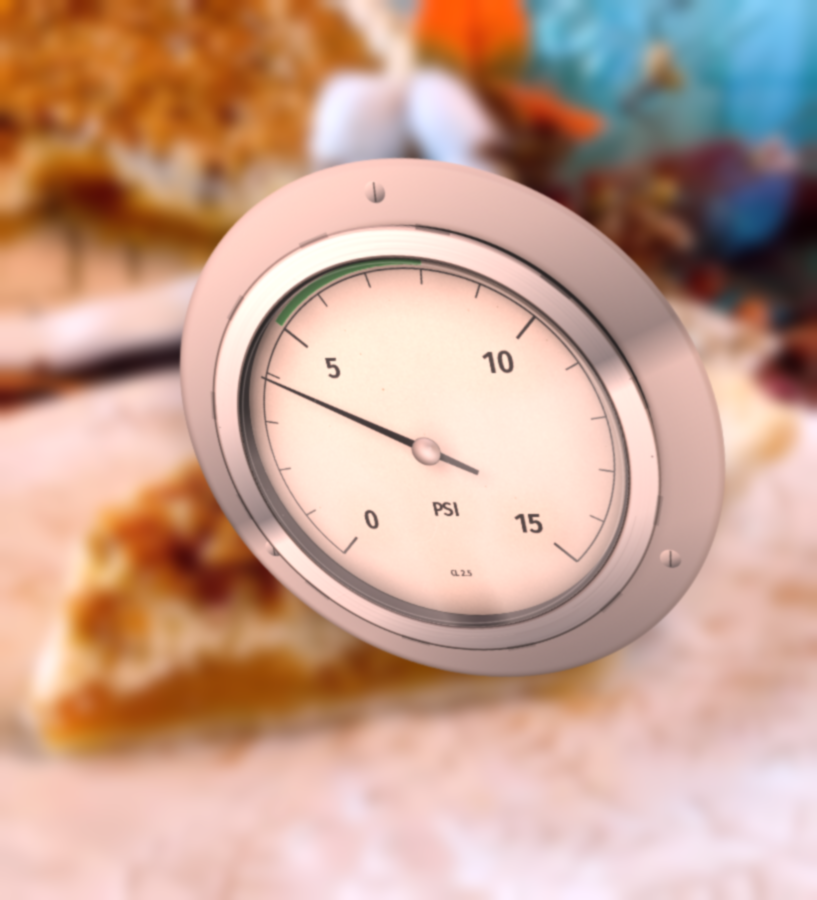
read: value=4 unit=psi
